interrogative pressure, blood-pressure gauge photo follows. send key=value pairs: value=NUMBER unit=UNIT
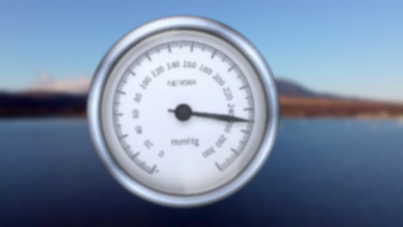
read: value=250 unit=mmHg
